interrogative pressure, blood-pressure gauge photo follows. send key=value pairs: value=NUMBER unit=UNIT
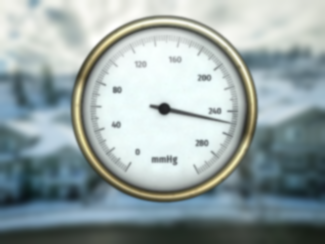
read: value=250 unit=mmHg
